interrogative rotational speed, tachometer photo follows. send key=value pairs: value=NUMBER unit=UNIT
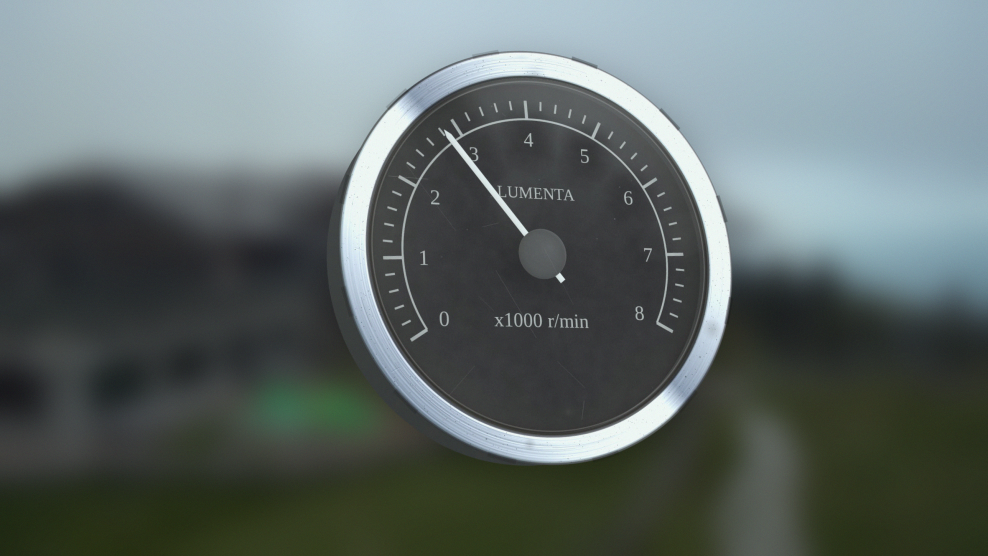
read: value=2800 unit=rpm
